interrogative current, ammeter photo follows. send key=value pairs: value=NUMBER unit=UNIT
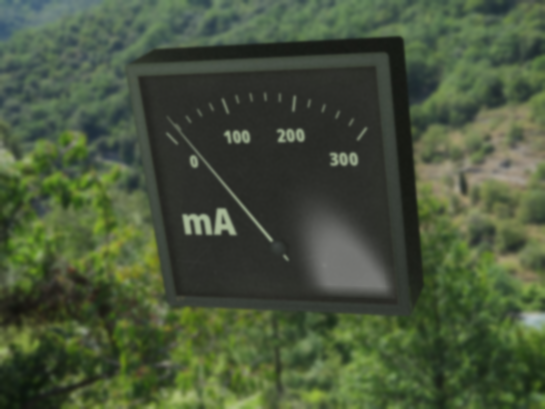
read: value=20 unit=mA
